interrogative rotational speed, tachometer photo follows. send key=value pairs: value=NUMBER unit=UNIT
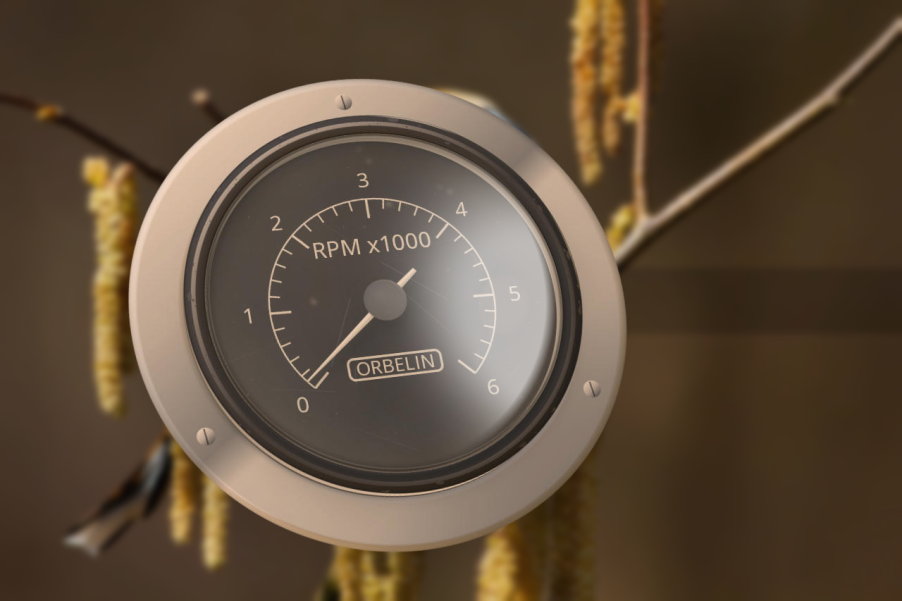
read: value=100 unit=rpm
